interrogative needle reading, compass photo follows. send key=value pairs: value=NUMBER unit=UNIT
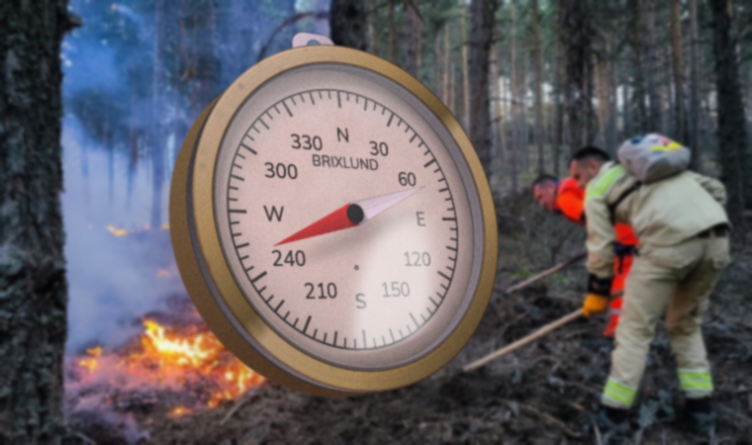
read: value=250 unit=°
